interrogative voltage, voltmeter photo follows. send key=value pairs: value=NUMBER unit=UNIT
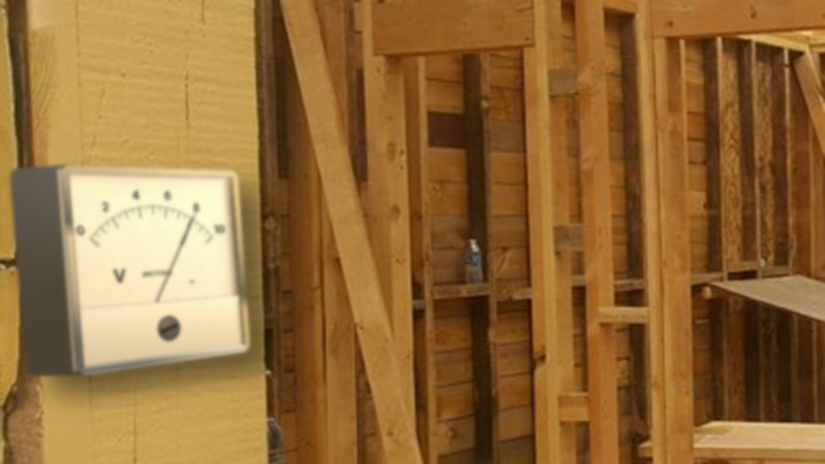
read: value=8 unit=V
